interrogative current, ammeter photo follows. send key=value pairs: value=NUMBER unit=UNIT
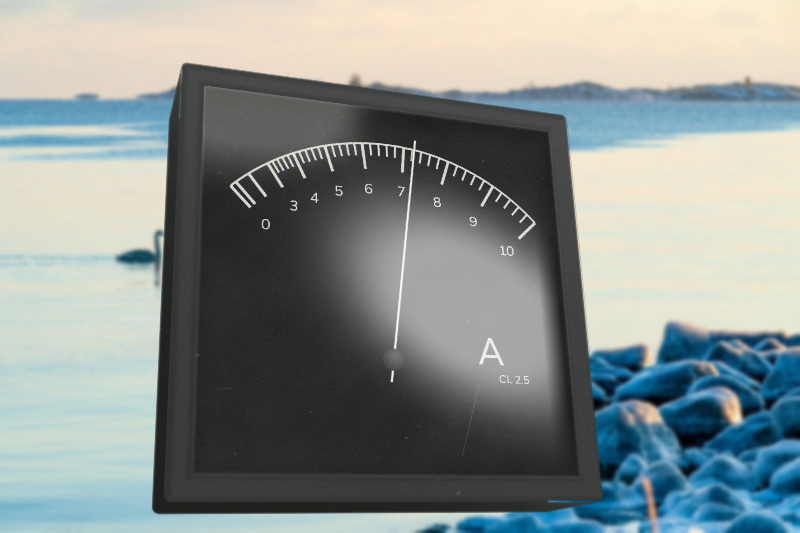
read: value=7.2 unit=A
